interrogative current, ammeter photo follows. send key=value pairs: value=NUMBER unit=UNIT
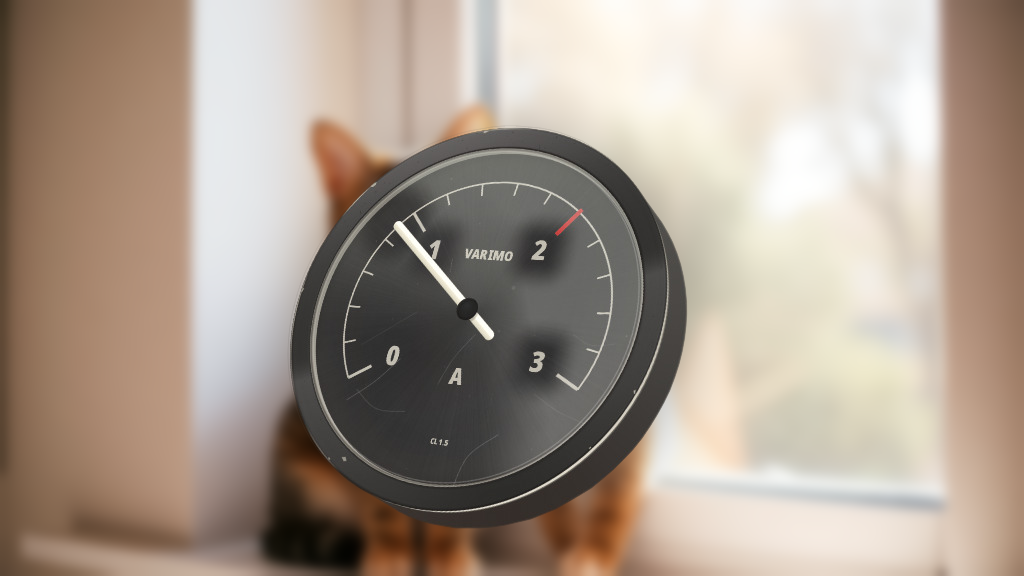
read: value=0.9 unit=A
